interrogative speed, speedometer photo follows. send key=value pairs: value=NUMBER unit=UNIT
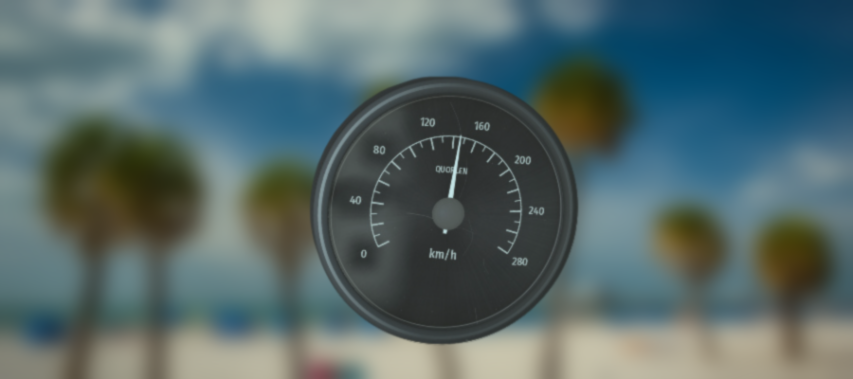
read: value=145 unit=km/h
